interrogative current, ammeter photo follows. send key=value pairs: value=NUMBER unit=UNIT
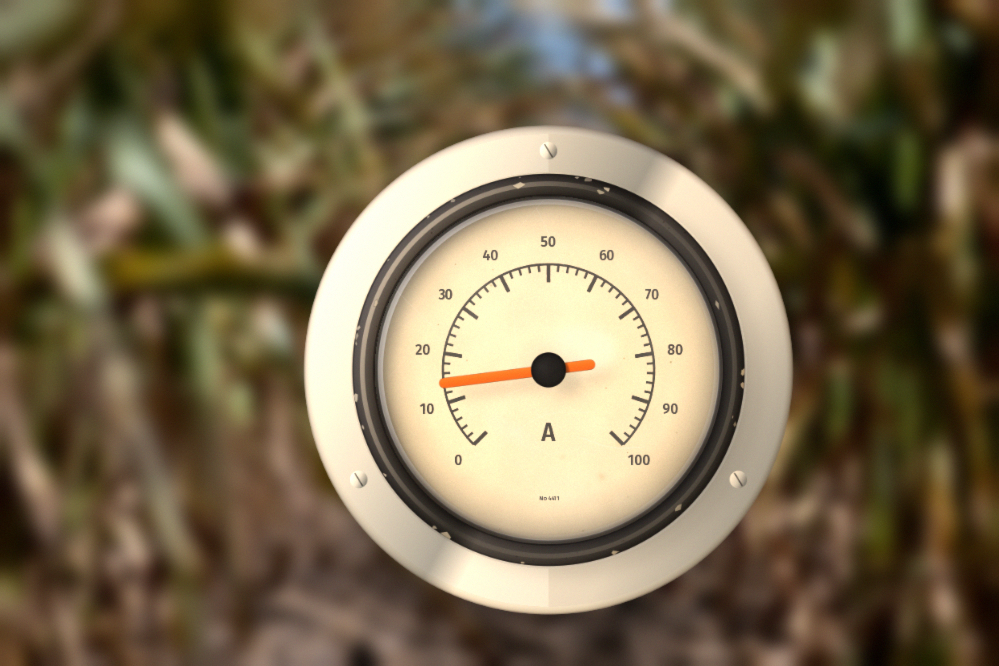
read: value=14 unit=A
